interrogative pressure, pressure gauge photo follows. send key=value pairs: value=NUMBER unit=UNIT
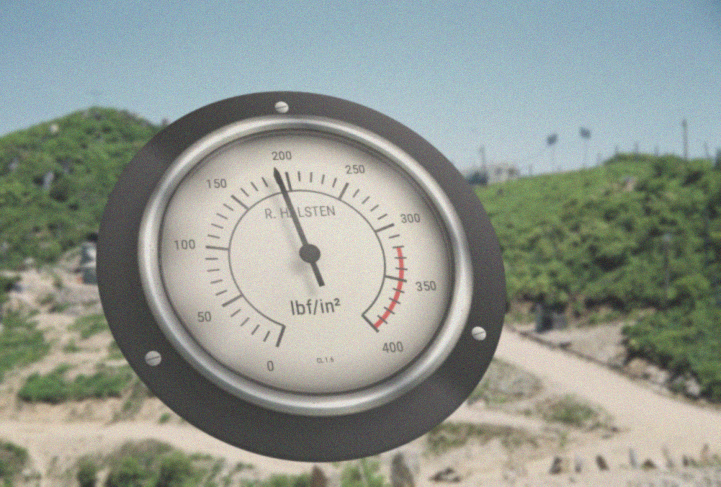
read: value=190 unit=psi
